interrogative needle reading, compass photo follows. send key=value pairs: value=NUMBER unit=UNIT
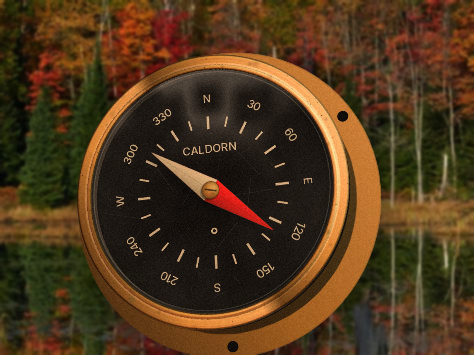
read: value=127.5 unit=°
